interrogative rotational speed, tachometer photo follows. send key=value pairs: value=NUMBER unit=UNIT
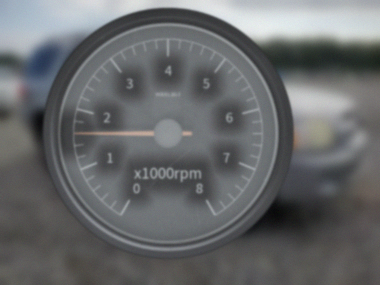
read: value=1600 unit=rpm
